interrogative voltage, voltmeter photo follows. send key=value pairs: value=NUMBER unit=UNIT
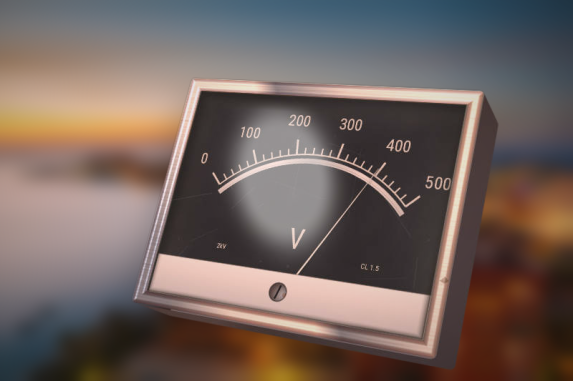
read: value=400 unit=V
